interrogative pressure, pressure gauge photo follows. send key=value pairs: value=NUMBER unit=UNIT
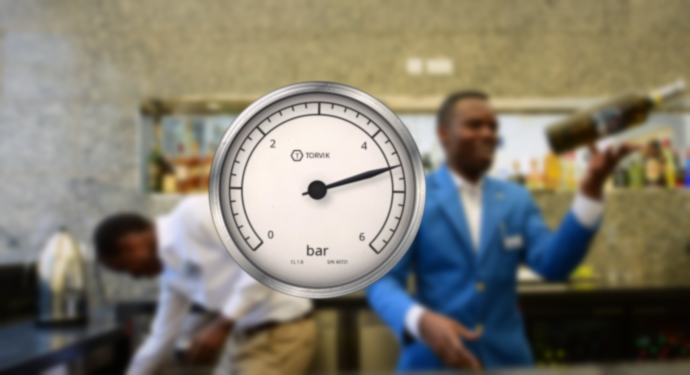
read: value=4.6 unit=bar
